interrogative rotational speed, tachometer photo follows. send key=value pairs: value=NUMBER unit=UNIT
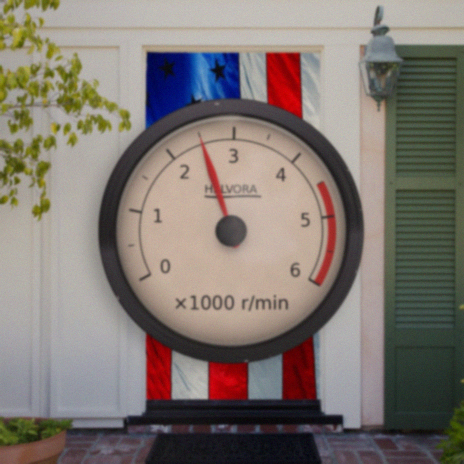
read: value=2500 unit=rpm
